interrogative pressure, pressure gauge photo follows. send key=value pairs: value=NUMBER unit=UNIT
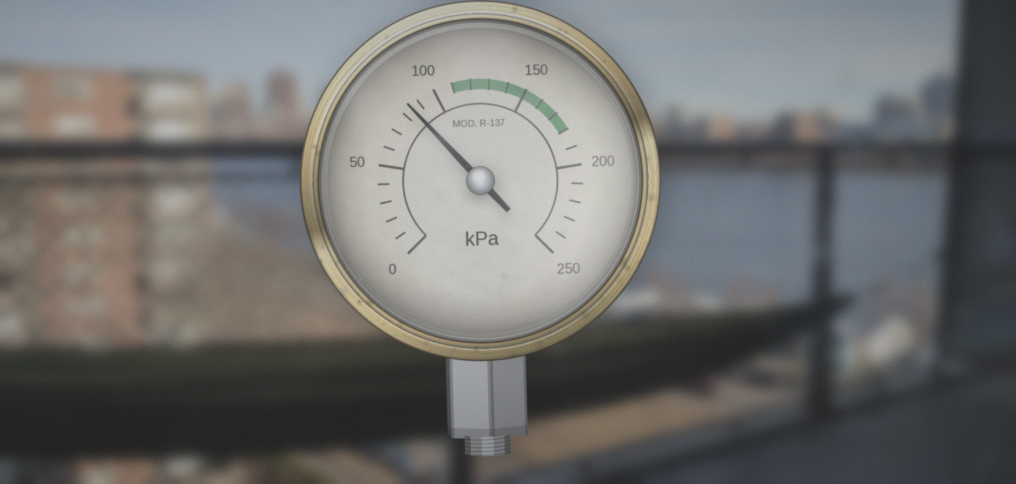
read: value=85 unit=kPa
